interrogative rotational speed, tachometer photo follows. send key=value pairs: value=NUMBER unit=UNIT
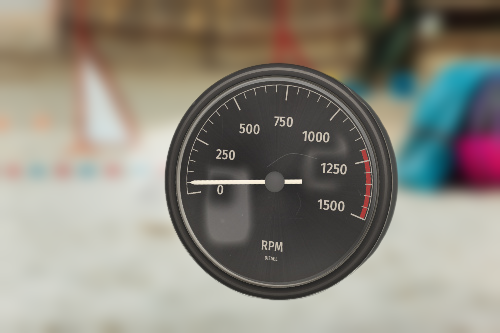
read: value=50 unit=rpm
